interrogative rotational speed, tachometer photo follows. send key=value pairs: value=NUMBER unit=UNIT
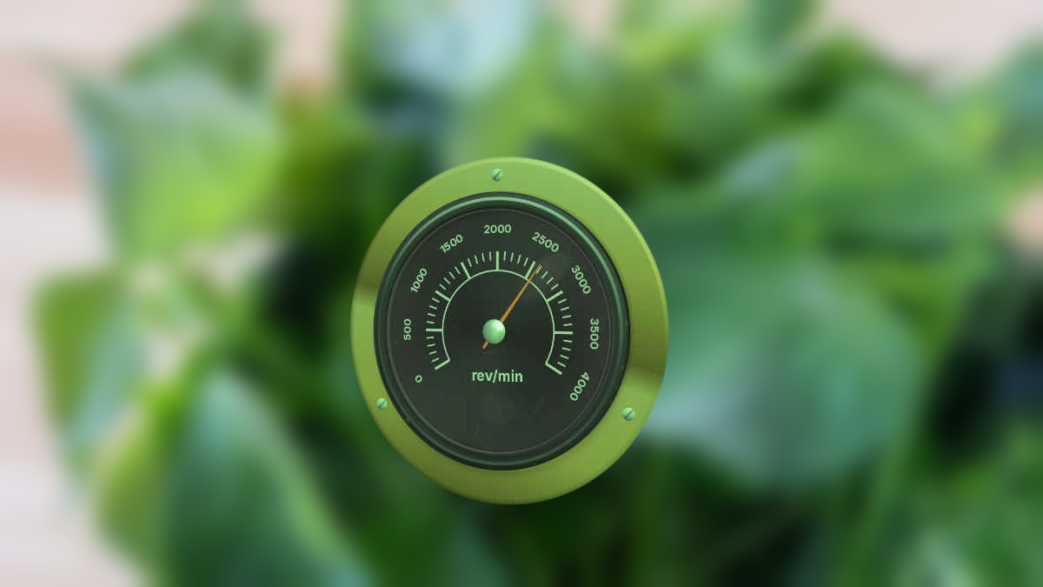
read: value=2600 unit=rpm
